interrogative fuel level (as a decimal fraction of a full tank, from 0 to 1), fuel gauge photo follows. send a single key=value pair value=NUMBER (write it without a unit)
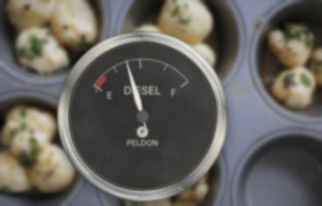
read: value=0.375
